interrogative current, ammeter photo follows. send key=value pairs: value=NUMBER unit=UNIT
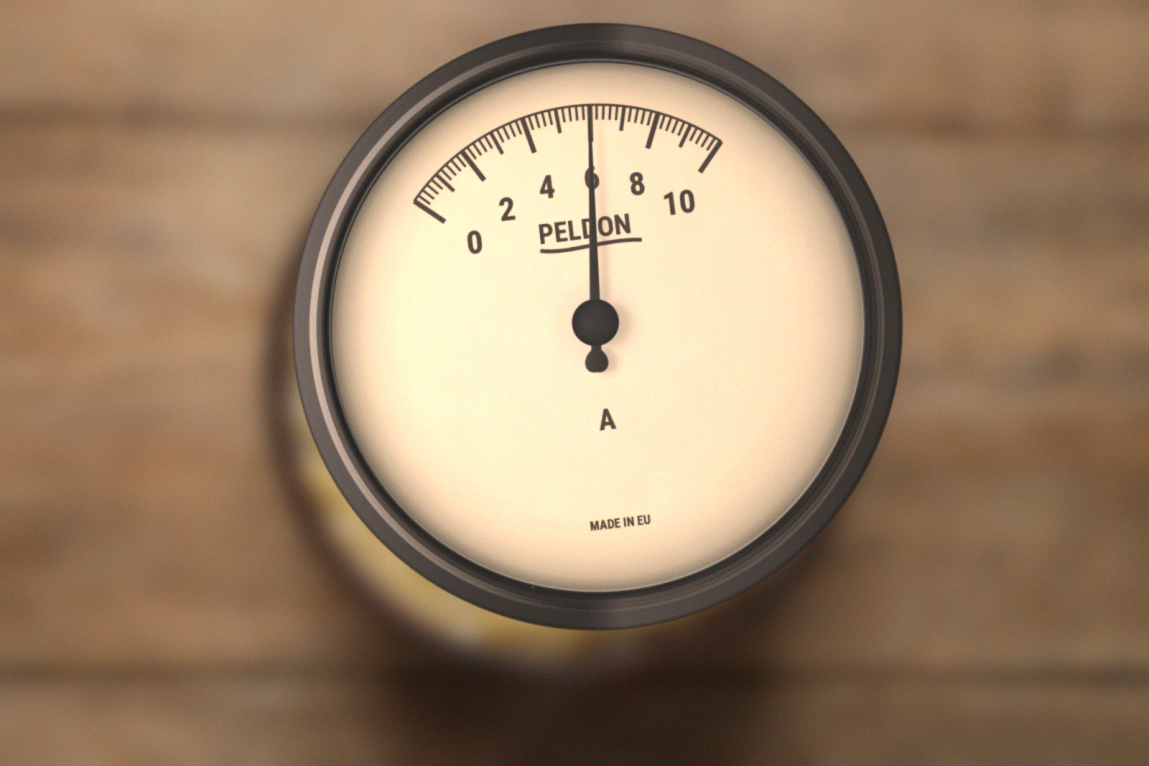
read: value=6 unit=A
